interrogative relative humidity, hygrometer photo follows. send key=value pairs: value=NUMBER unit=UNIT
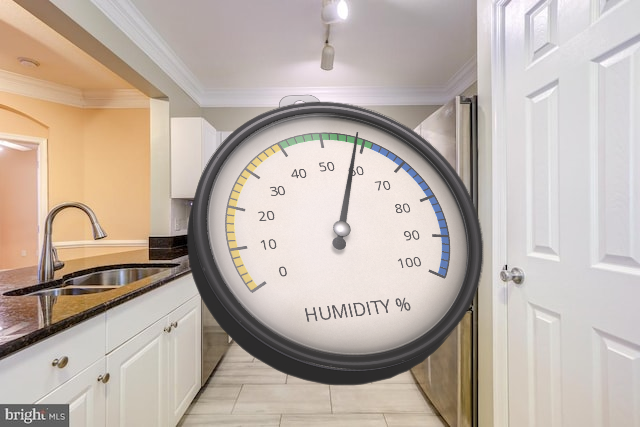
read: value=58 unit=%
